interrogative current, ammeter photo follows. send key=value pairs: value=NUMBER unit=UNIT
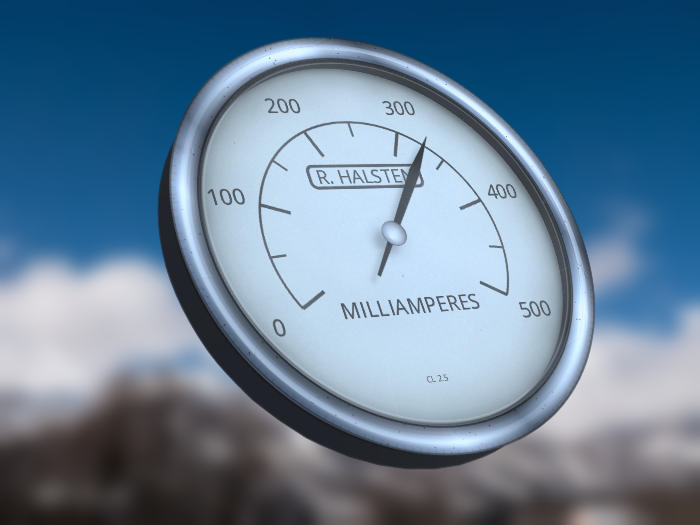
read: value=325 unit=mA
